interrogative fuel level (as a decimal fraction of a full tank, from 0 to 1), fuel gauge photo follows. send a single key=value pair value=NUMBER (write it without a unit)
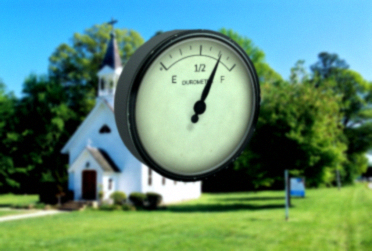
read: value=0.75
